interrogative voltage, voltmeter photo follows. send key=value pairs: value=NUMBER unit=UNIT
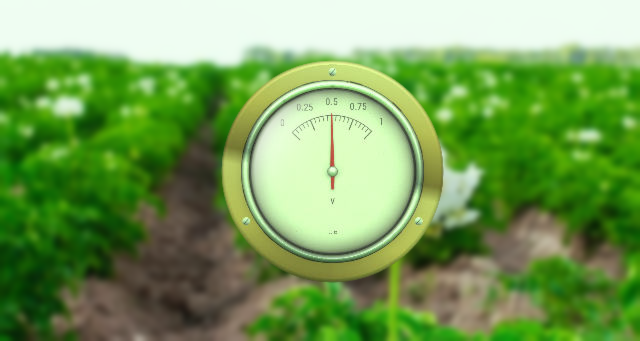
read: value=0.5 unit=V
